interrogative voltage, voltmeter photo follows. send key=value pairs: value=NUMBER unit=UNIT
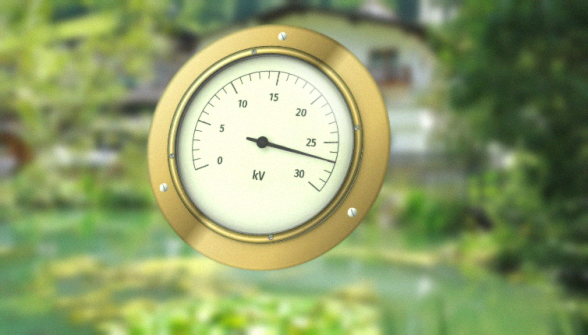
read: value=27 unit=kV
